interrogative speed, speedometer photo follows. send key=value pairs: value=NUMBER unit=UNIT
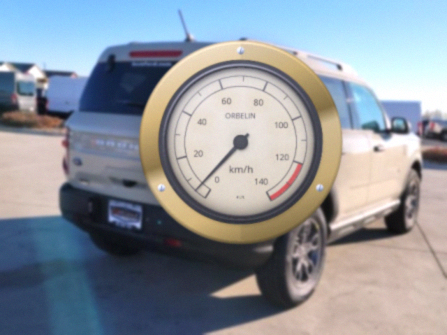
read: value=5 unit=km/h
